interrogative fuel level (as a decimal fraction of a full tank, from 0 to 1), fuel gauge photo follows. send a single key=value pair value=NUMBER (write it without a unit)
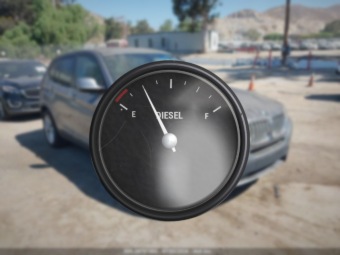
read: value=0.25
